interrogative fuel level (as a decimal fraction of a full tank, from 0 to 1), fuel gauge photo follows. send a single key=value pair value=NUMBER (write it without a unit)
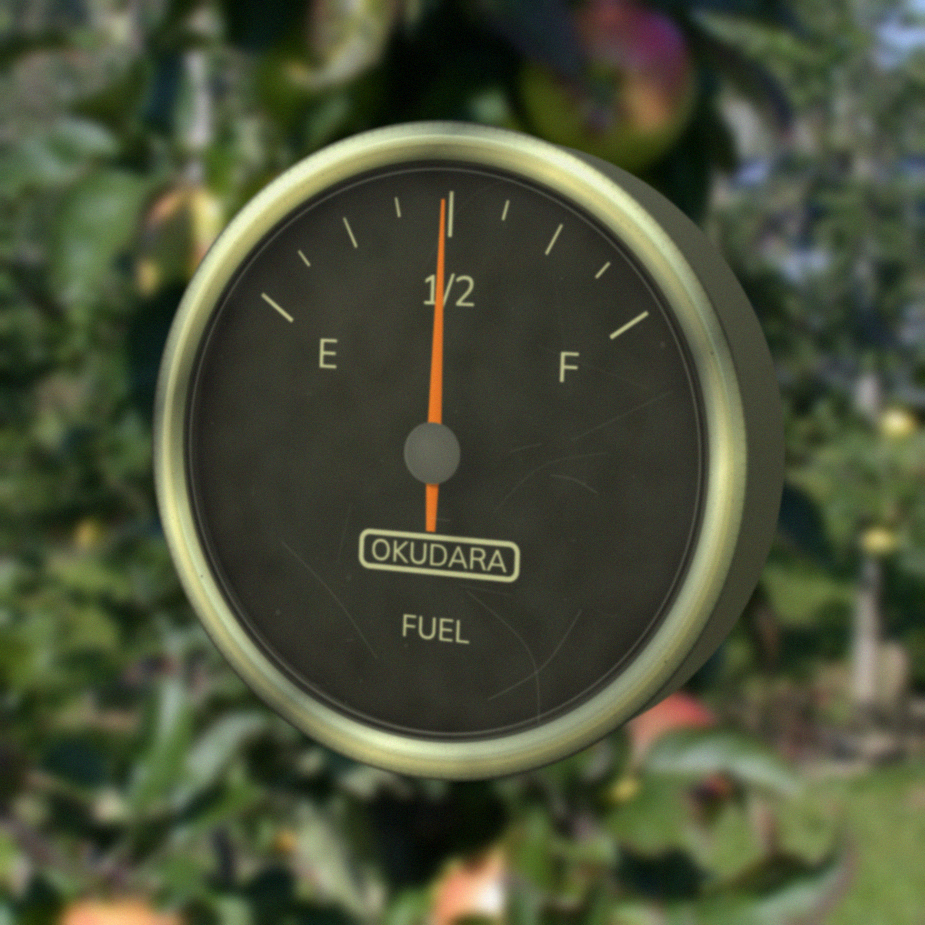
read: value=0.5
